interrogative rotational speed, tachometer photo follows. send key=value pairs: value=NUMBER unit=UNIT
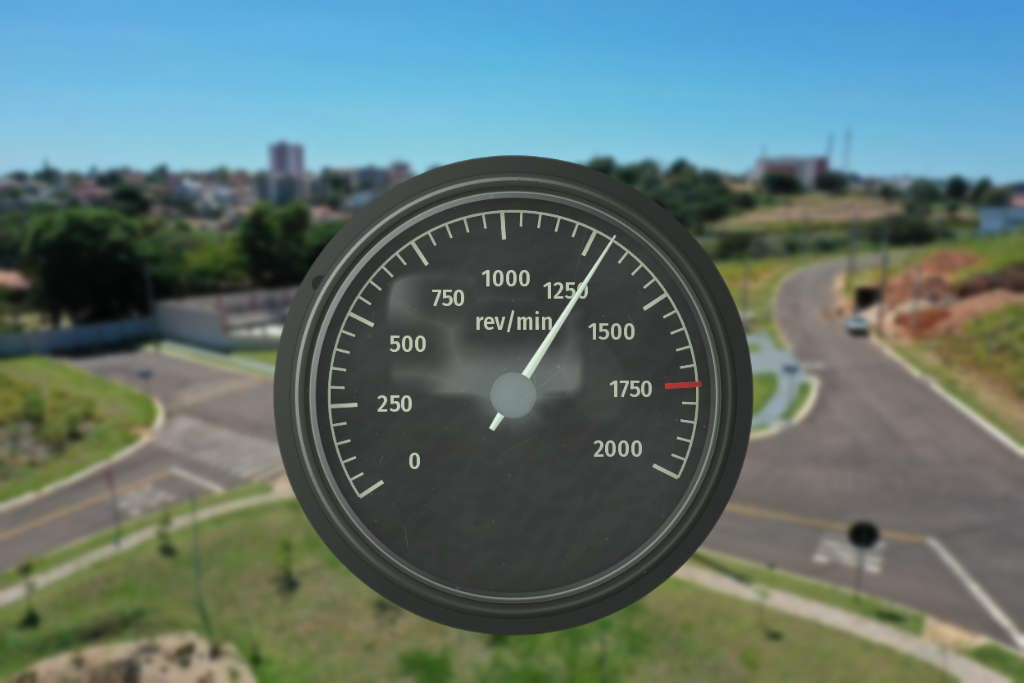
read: value=1300 unit=rpm
